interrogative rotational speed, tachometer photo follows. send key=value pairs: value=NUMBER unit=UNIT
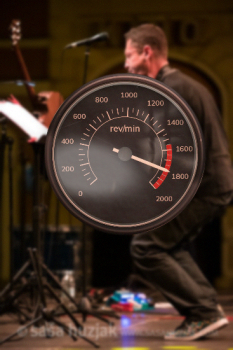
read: value=1800 unit=rpm
